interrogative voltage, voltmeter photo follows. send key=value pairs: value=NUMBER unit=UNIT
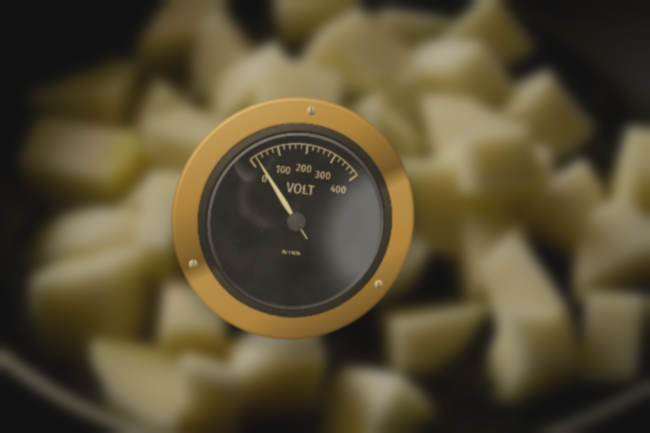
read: value=20 unit=V
